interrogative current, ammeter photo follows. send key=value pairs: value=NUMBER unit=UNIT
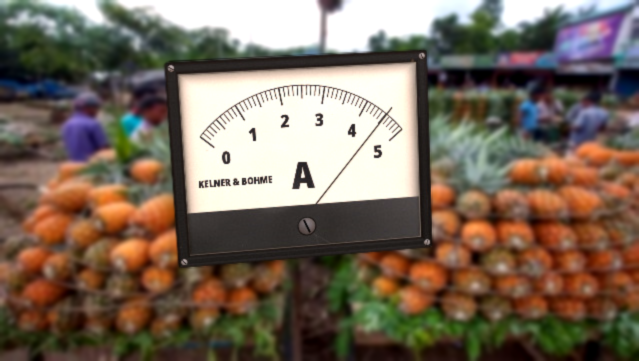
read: value=4.5 unit=A
